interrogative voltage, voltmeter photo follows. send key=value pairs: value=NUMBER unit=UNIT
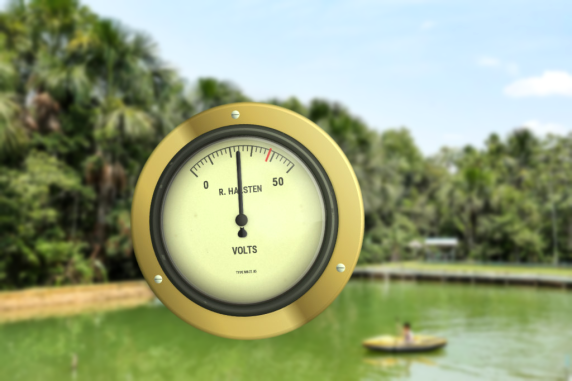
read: value=24 unit=V
